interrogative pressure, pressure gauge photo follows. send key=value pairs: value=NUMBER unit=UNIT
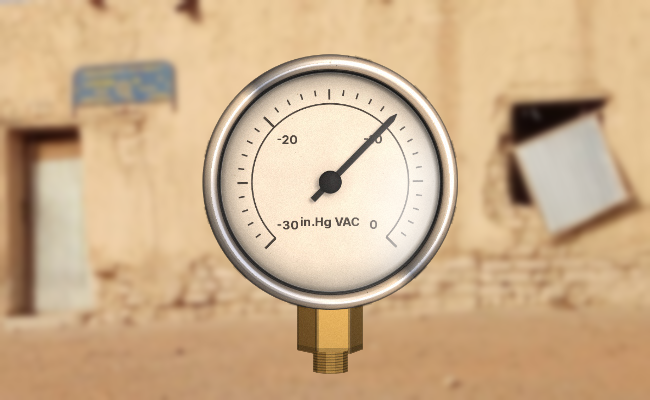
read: value=-10 unit=inHg
